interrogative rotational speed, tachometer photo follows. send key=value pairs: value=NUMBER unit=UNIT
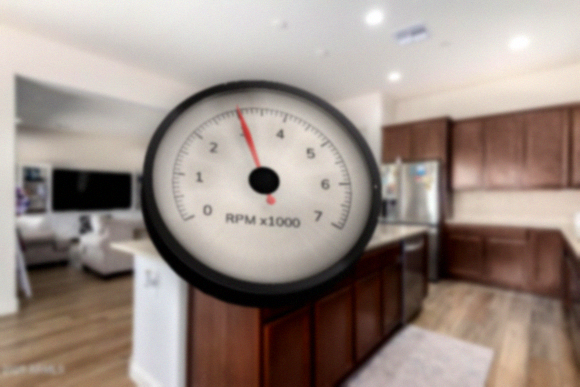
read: value=3000 unit=rpm
